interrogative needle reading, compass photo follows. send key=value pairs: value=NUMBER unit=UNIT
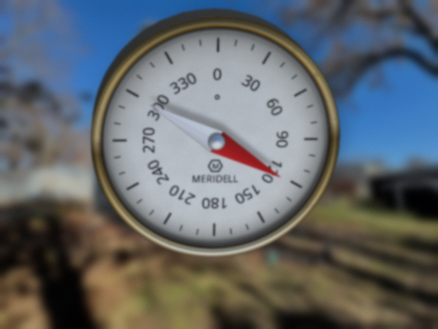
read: value=120 unit=°
